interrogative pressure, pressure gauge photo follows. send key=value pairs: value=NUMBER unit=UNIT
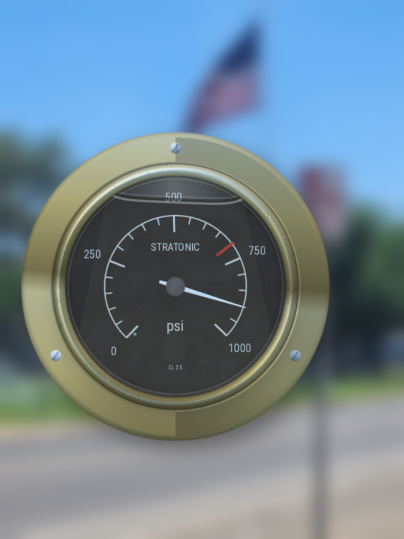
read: value=900 unit=psi
